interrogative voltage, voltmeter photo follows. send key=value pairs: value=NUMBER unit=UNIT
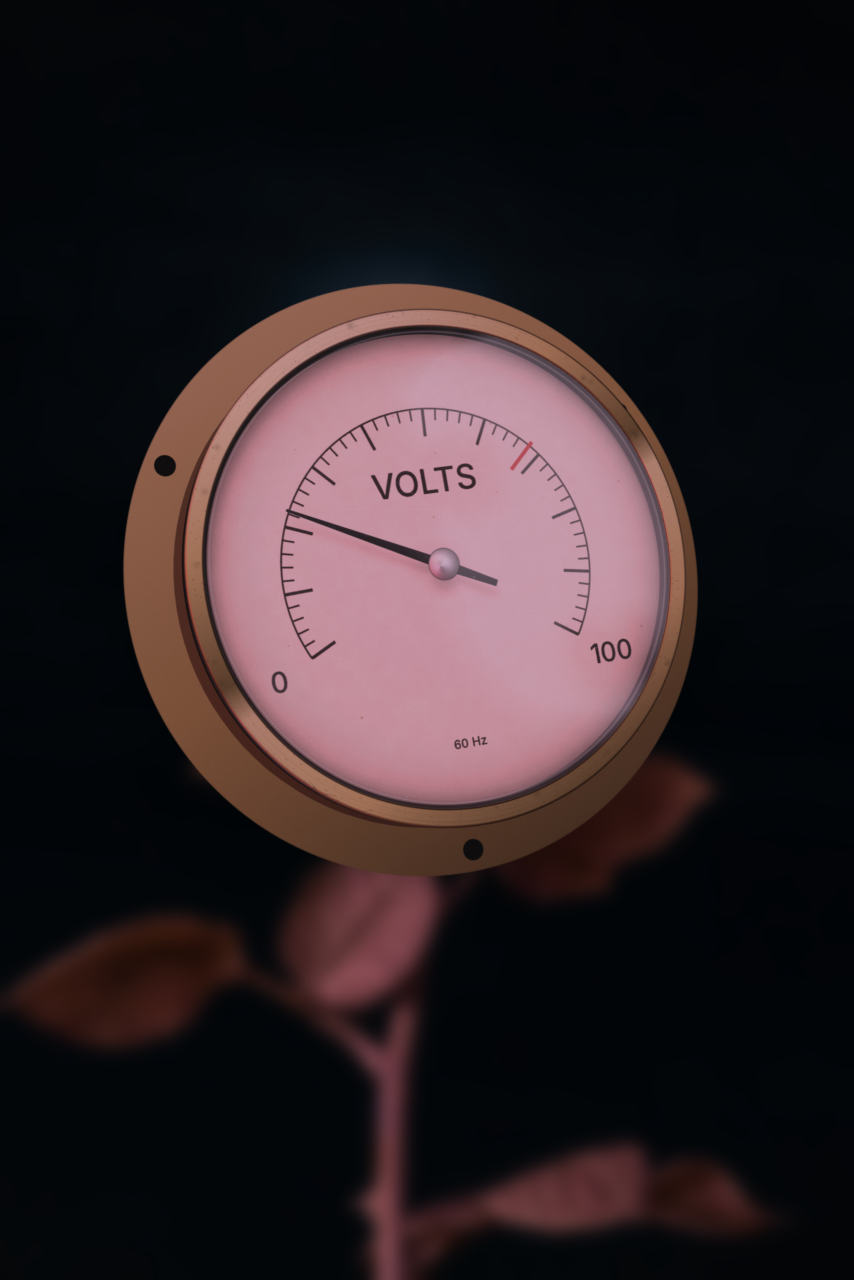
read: value=22 unit=V
